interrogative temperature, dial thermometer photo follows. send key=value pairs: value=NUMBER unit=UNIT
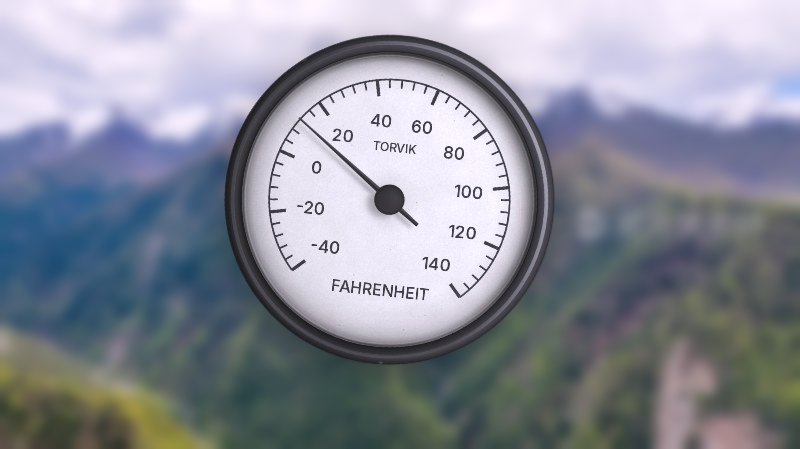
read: value=12 unit=°F
